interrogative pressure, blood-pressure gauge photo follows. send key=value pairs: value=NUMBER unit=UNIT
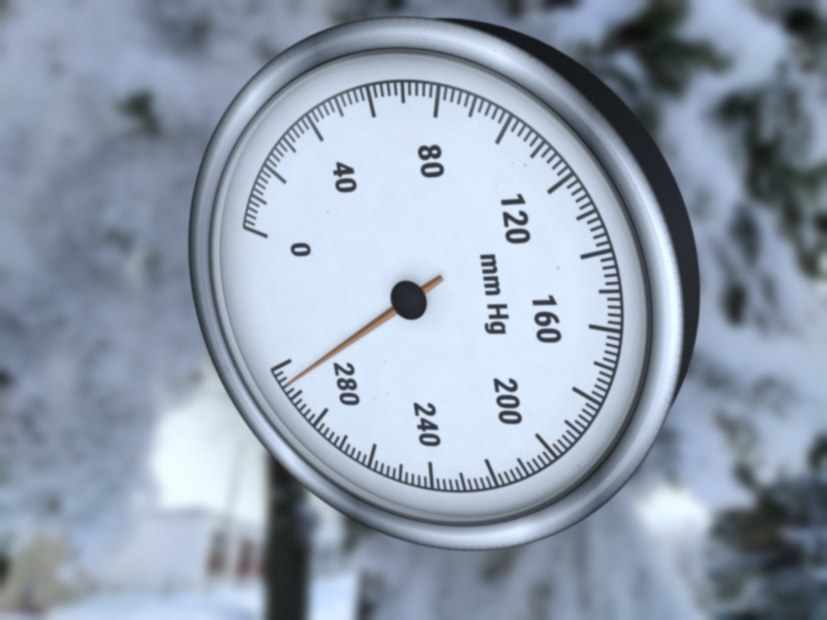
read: value=294 unit=mmHg
